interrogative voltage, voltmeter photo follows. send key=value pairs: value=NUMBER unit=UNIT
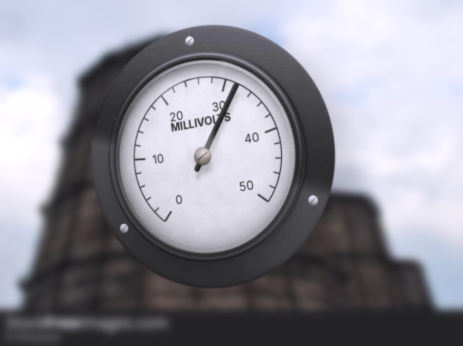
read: value=32 unit=mV
